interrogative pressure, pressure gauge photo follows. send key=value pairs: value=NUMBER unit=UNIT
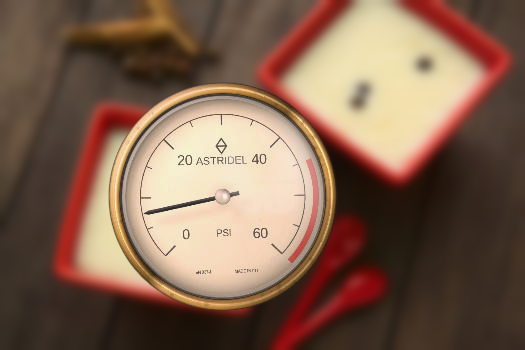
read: value=7.5 unit=psi
